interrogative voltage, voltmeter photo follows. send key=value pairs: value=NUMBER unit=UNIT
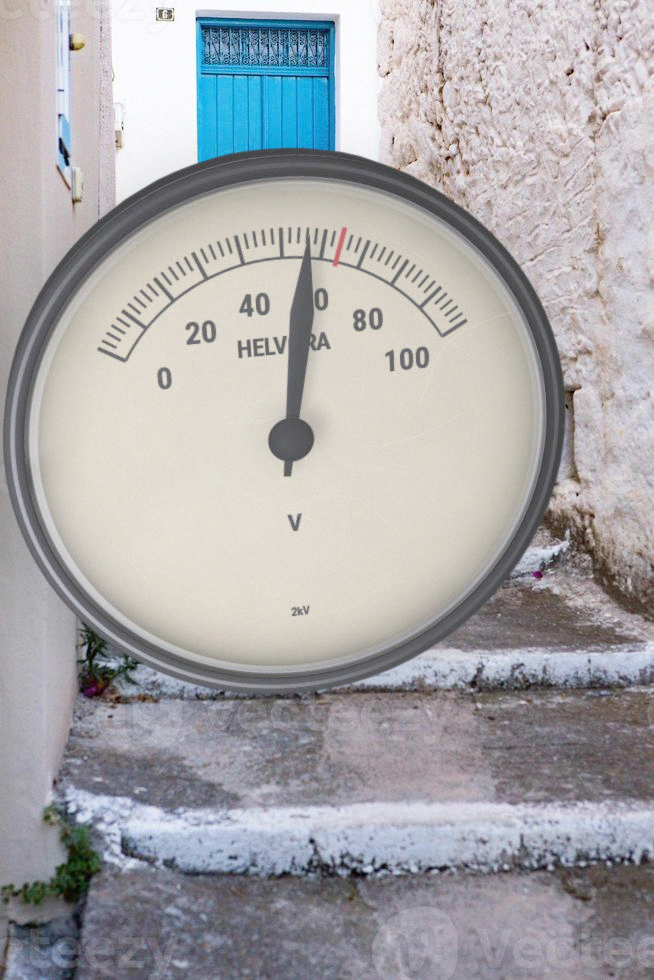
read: value=56 unit=V
